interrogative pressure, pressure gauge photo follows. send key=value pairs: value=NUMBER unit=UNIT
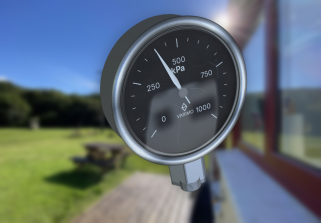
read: value=400 unit=kPa
